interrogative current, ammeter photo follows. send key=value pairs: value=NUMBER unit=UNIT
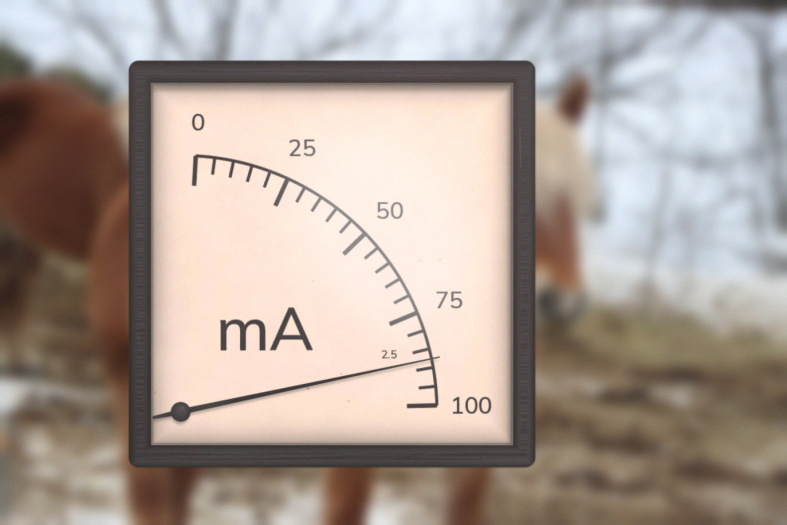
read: value=87.5 unit=mA
